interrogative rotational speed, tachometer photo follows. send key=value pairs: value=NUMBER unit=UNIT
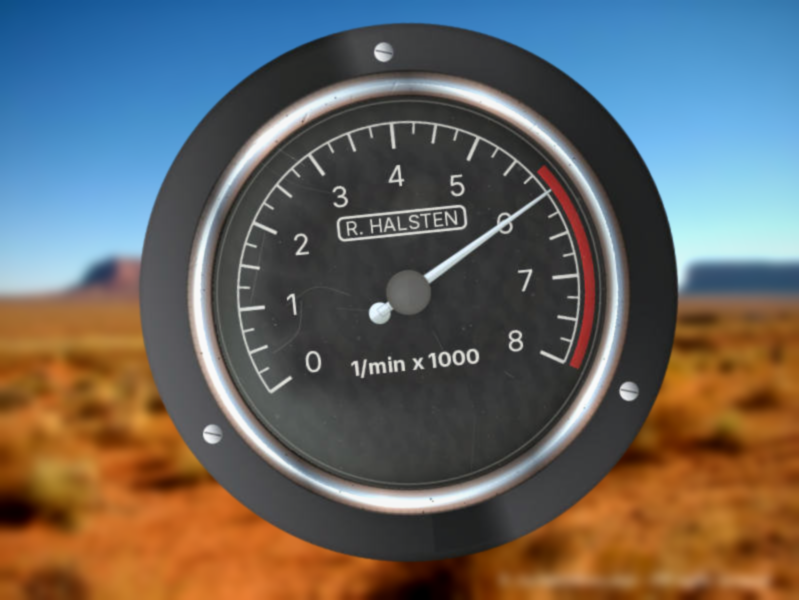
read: value=6000 unit=rpm
